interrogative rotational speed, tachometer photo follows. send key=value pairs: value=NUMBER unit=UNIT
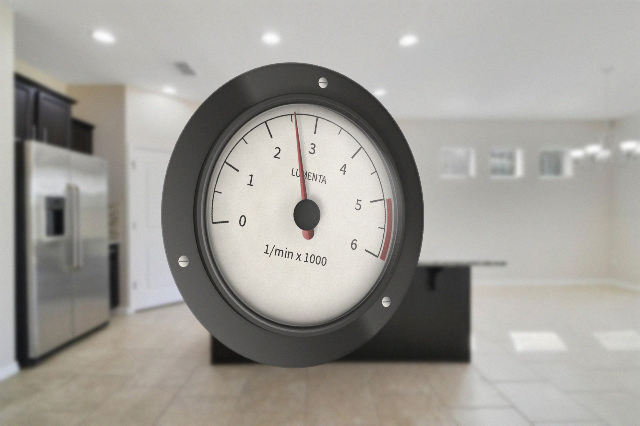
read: value=2500 unit=rpm
